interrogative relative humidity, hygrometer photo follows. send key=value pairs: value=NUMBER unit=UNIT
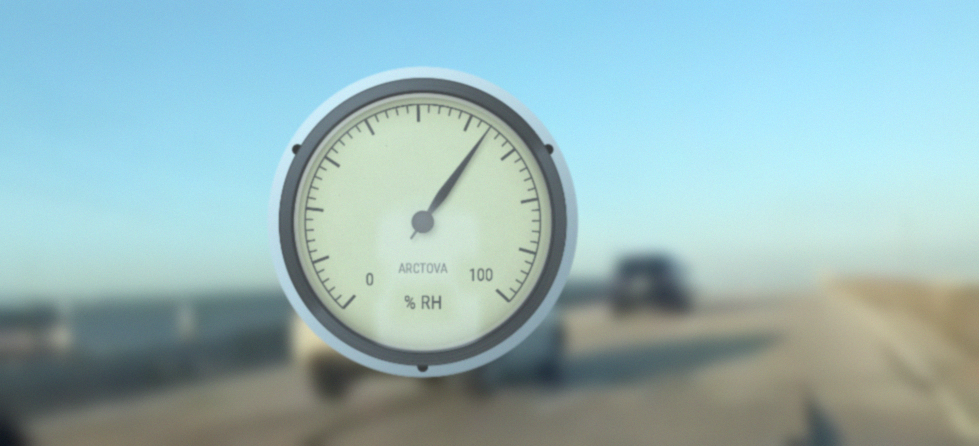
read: value=64 unit=%
